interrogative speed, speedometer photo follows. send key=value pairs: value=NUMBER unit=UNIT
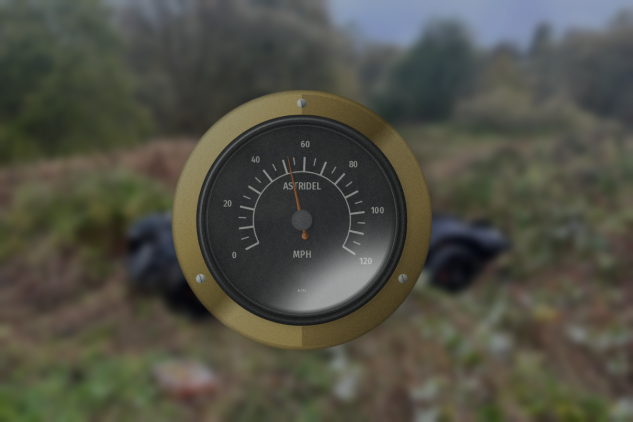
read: value=52.5 unit=mph
